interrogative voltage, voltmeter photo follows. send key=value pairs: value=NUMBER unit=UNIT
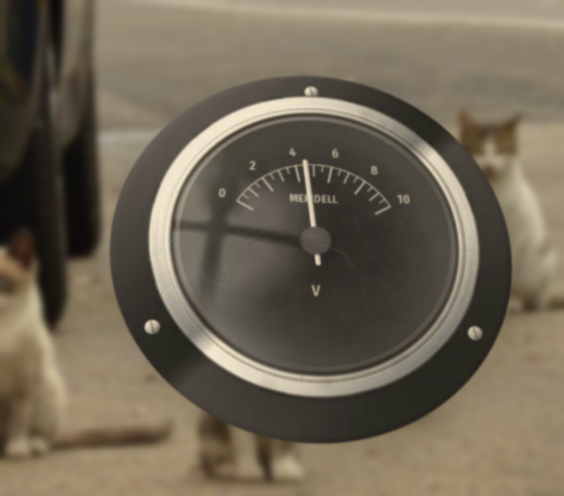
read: value=4.5 unit=V
